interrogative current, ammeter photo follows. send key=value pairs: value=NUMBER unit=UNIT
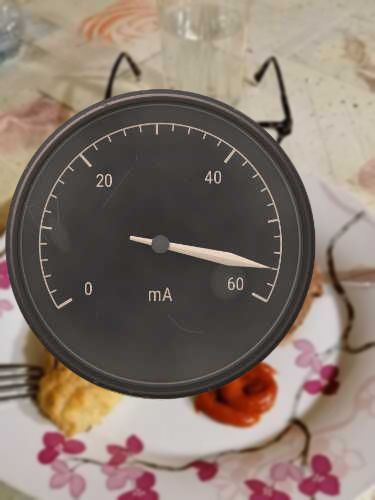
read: value=56 unit=mA
